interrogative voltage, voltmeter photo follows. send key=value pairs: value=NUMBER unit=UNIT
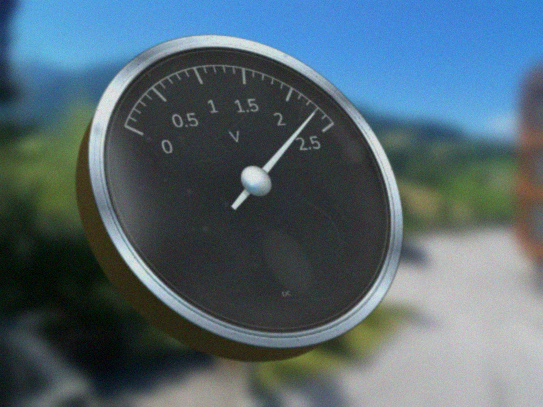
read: value=2.3 unit=V
